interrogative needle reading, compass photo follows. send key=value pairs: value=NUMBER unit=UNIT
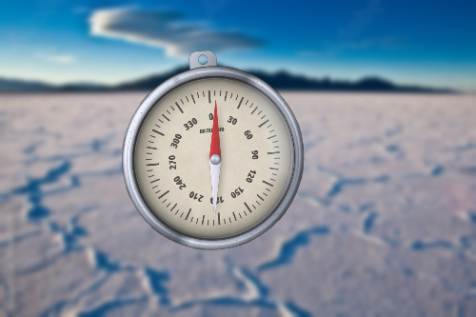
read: value=5 unit=°
